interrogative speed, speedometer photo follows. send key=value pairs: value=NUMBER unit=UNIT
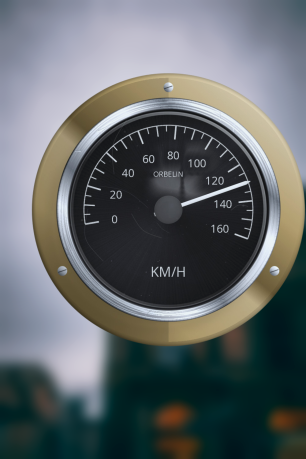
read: value=130 unit=km/h
